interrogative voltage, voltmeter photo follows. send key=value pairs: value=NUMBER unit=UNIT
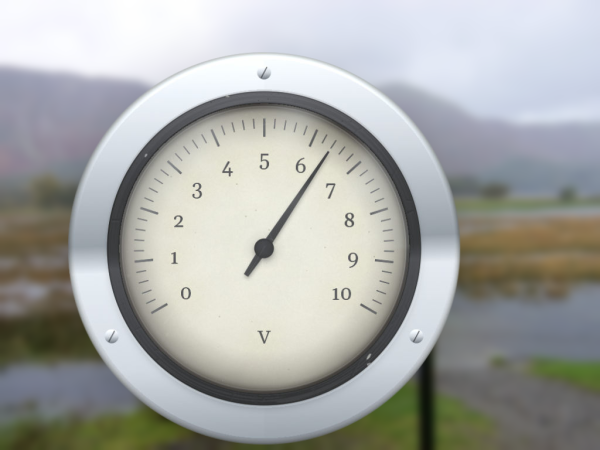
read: value=6.4 unit=V
